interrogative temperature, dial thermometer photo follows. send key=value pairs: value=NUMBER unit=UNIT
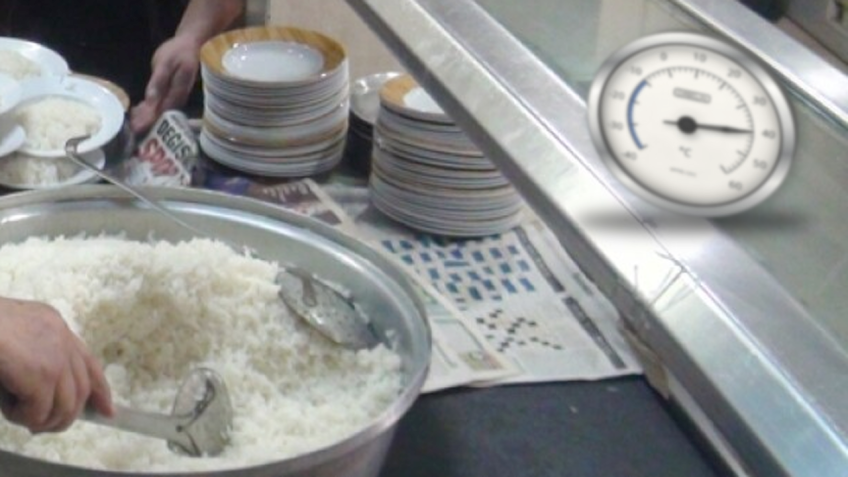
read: value=40 unit=°C
